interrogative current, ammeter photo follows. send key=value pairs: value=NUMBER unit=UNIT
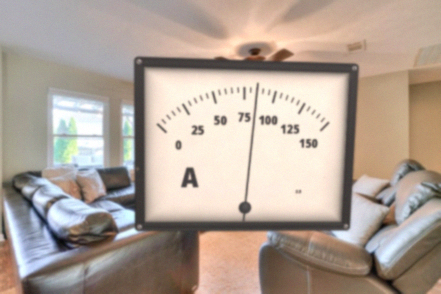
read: value=85 unit=A
